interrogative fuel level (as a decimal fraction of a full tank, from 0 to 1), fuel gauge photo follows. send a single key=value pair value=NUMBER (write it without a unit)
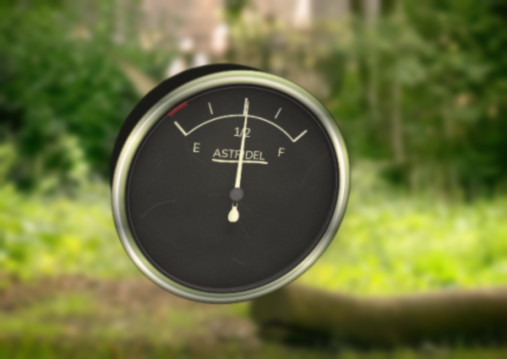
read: value=0.5
